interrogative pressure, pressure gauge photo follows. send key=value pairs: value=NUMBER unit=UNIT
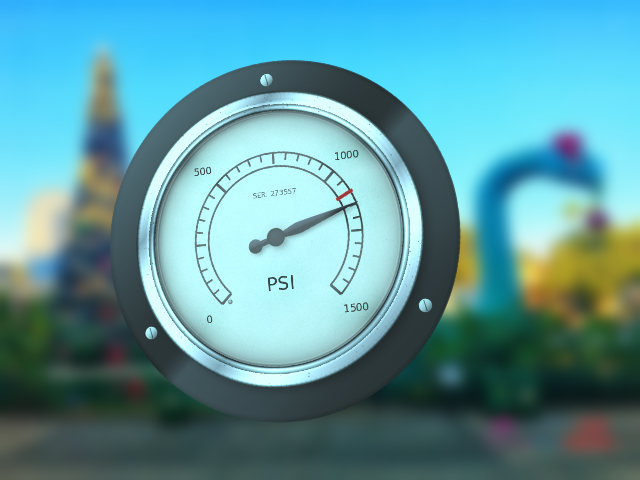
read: value=1150 unit=psi
